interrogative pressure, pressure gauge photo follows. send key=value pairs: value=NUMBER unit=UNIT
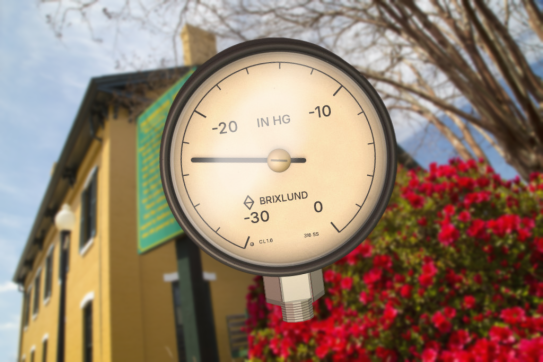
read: value=-23 unit=inHg
